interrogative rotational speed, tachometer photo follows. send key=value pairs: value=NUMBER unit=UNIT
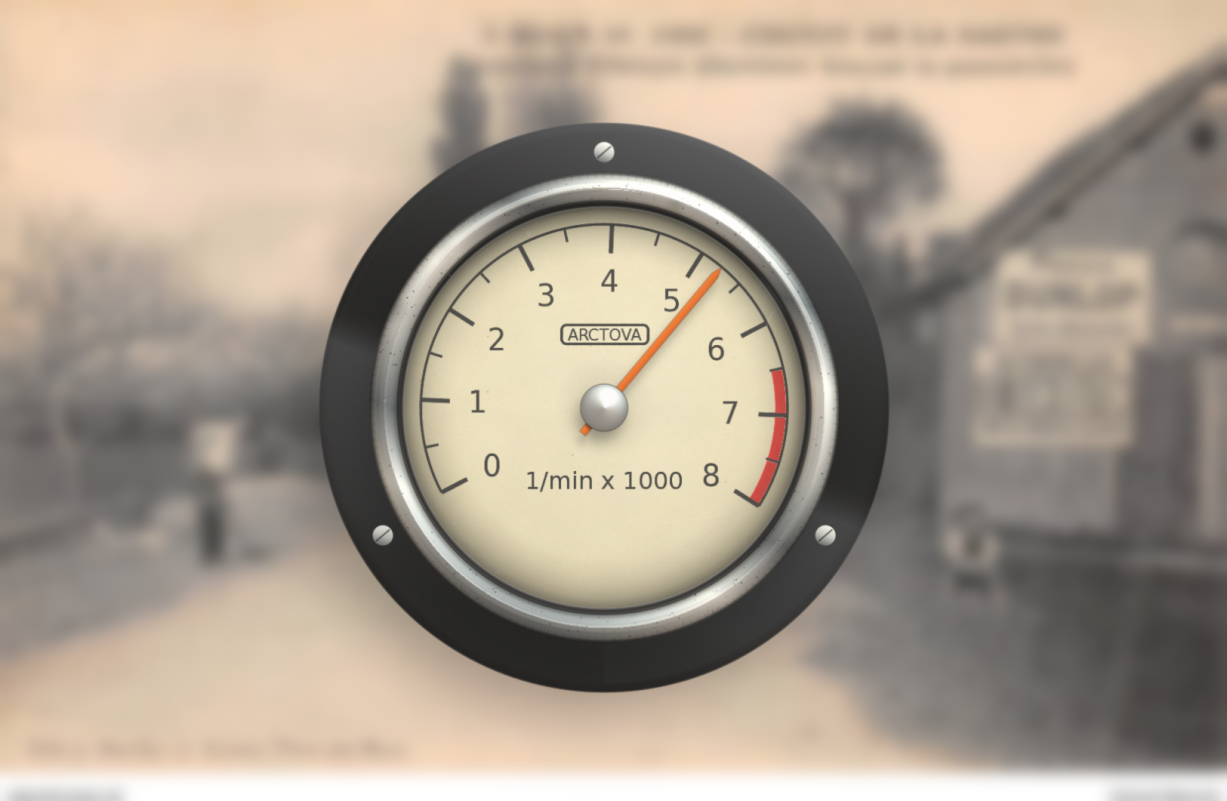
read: value=5250 unit=rpm
